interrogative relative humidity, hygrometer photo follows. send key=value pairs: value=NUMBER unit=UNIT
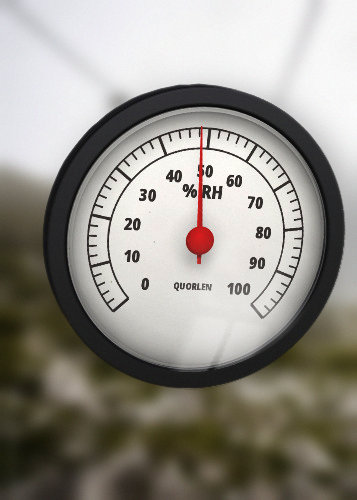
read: value=48 unit=%
